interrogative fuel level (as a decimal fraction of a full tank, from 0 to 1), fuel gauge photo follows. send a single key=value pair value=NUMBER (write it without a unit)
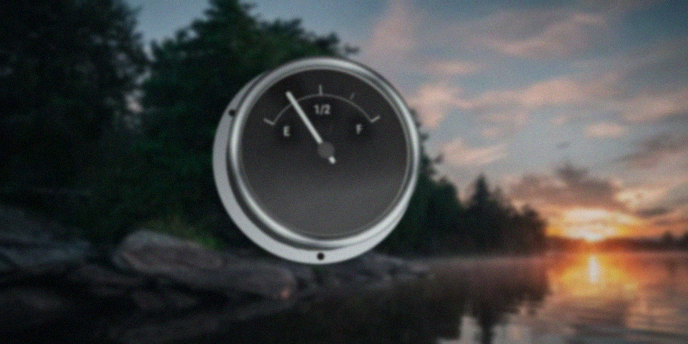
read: value=0.25
